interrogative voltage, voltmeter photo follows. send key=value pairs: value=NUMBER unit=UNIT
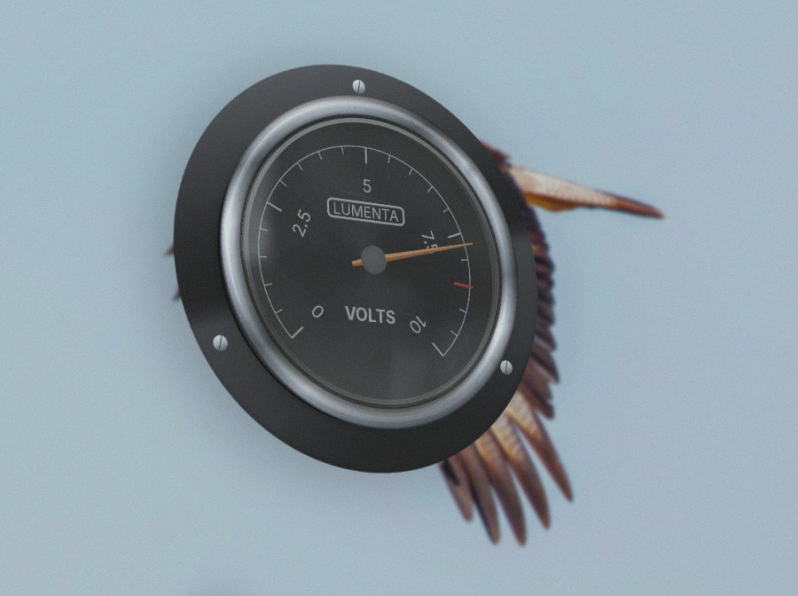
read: value=7.75 unit=V
